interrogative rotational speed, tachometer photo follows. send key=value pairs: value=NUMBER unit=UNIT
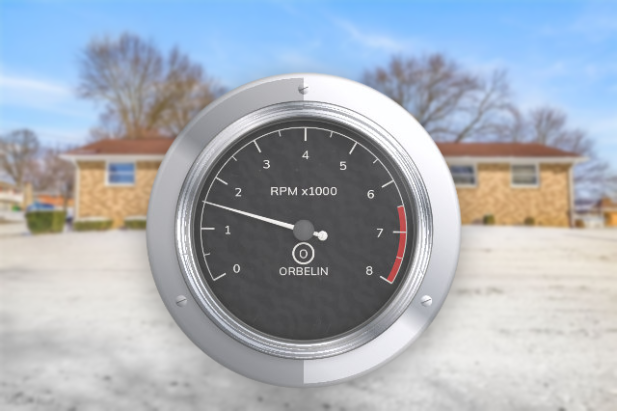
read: value=1500 unit=rpm
